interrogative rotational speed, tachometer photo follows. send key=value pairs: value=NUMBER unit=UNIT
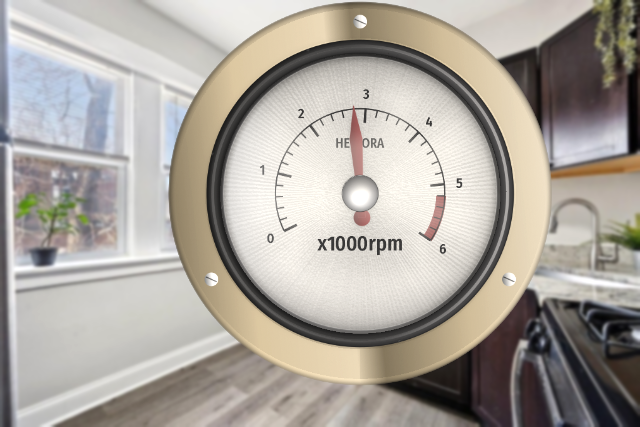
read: value=2800 unit=rpm
